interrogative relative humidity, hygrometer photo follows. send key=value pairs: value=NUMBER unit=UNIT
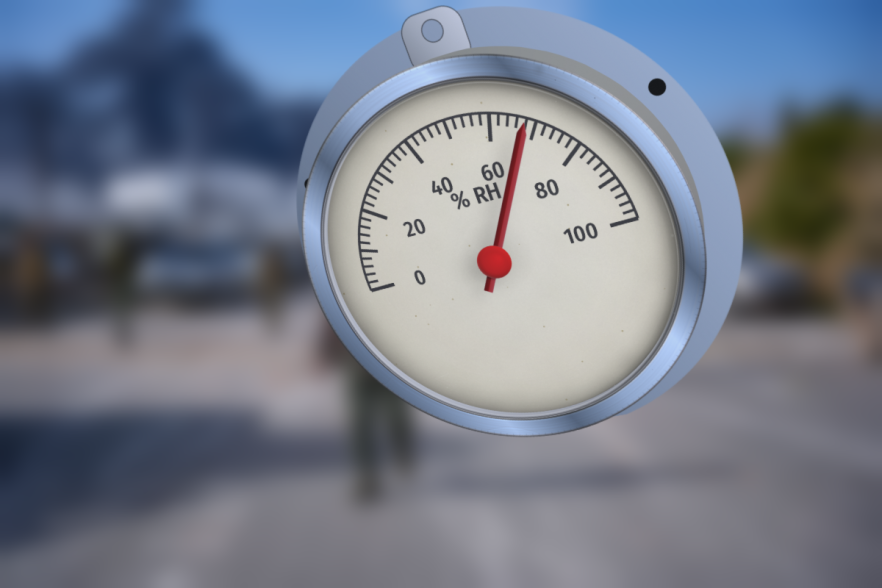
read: value=68 unit=%
